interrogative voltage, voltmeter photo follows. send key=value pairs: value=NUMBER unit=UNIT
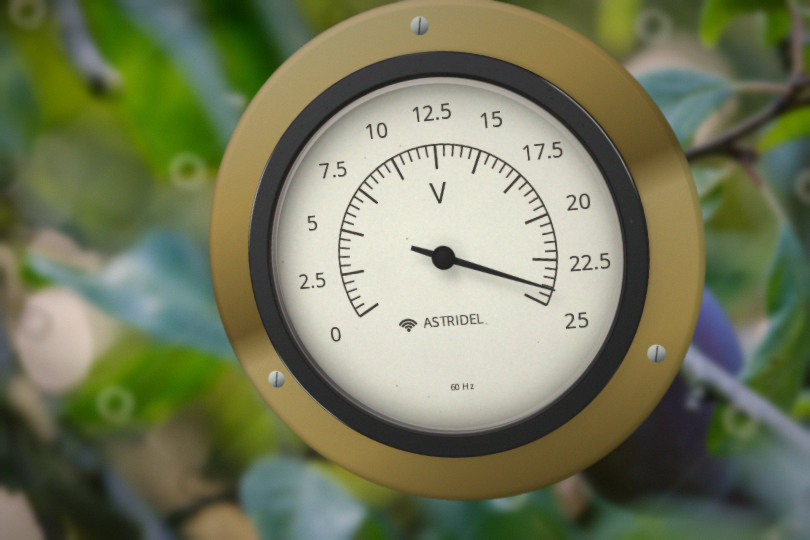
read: value=24 unit=V
